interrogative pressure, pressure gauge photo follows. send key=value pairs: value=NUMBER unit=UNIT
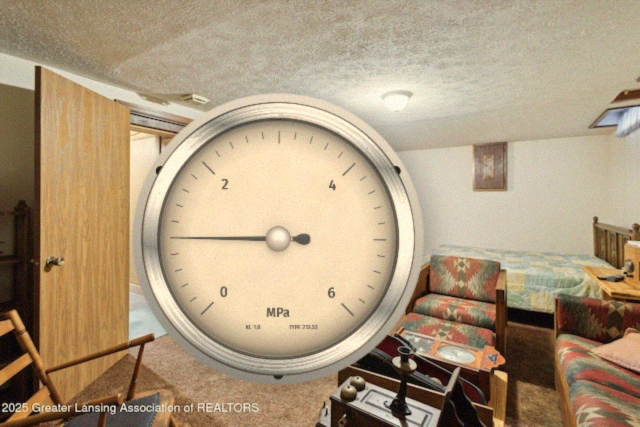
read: value=1 unit=MPa
